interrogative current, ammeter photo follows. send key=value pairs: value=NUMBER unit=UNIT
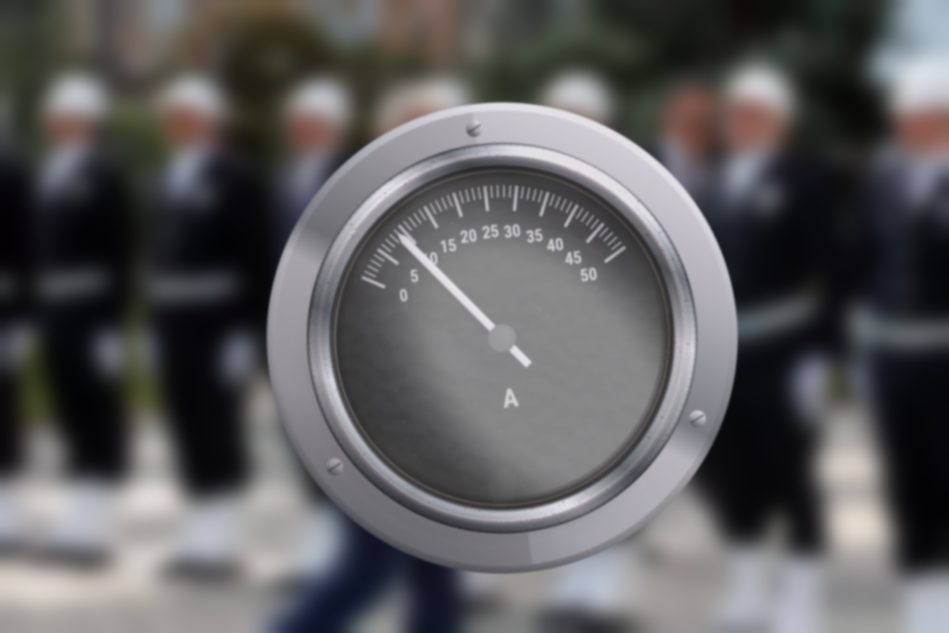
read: value=9 unit=A
